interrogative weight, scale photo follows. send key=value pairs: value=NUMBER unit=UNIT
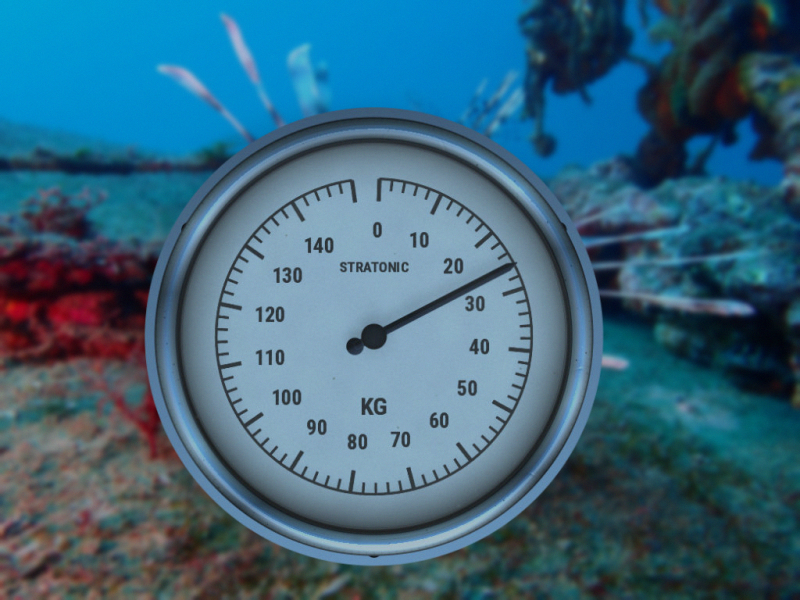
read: value=26 unit=kg
